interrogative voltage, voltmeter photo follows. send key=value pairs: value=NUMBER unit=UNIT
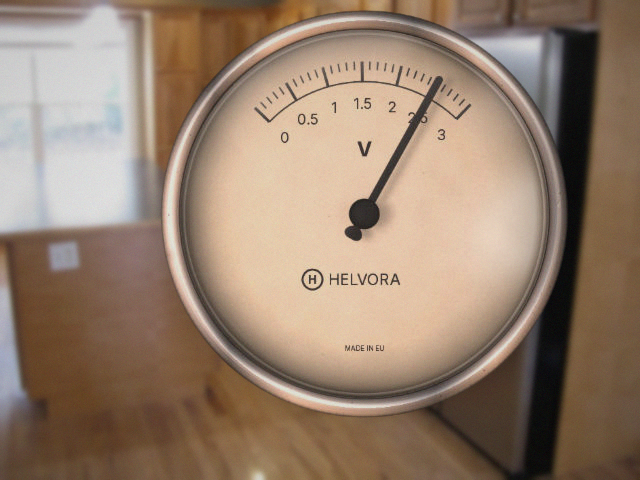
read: value=2.5 unit=V
